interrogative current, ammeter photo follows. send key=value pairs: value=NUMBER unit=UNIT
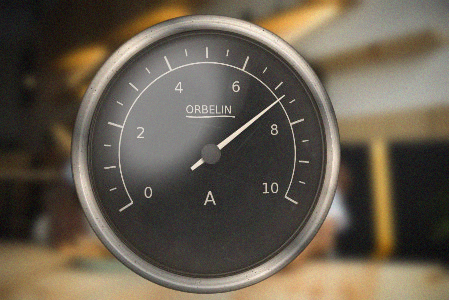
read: value=7.25 unit=A
